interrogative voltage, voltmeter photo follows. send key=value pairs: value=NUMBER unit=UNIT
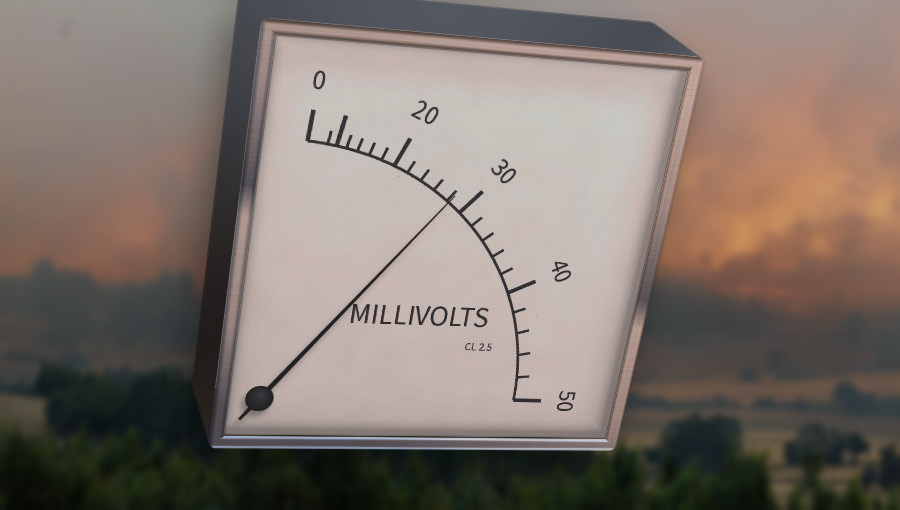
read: value=28 unit=mV
